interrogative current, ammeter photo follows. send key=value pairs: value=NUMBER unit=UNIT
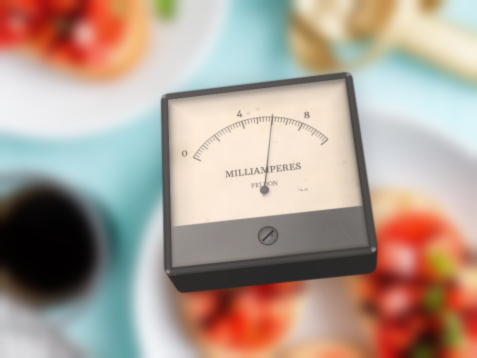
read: value=6 unit=mA
